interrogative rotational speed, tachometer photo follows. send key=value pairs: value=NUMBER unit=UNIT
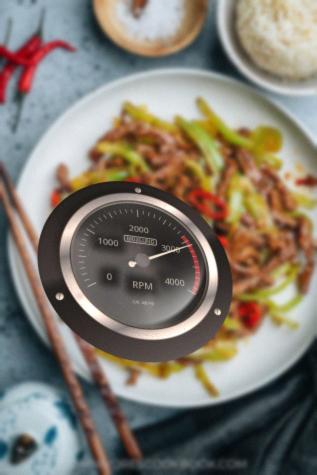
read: value=3100 unit=rpm
